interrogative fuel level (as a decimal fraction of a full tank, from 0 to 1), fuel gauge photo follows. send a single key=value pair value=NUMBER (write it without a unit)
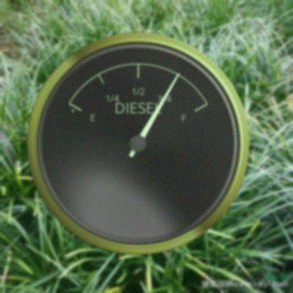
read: value=0.75
